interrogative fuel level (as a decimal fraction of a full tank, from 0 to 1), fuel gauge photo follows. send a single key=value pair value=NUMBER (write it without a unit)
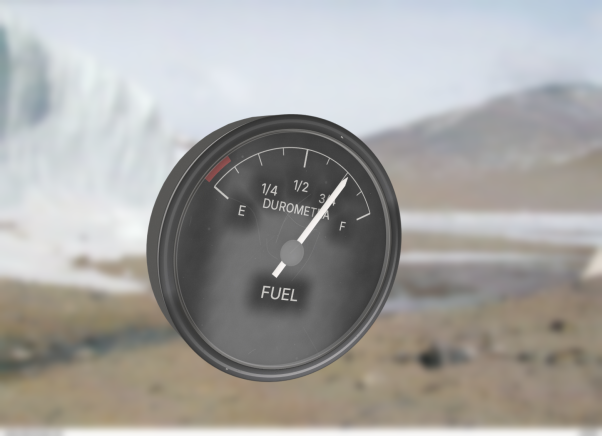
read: value=0.75
